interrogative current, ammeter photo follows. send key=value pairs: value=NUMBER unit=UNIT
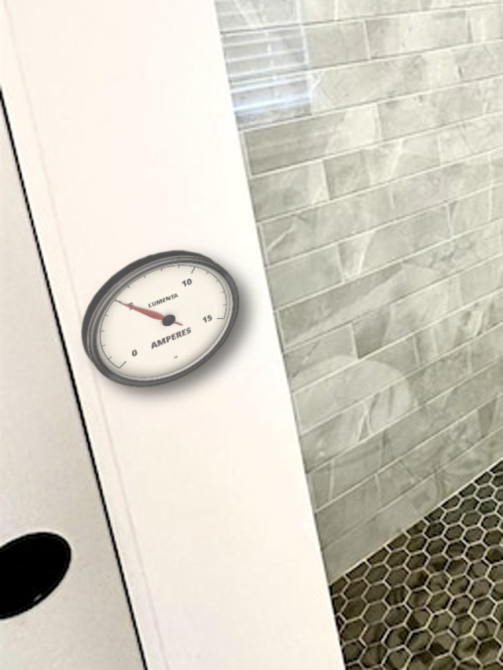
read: value=5 unit=A
